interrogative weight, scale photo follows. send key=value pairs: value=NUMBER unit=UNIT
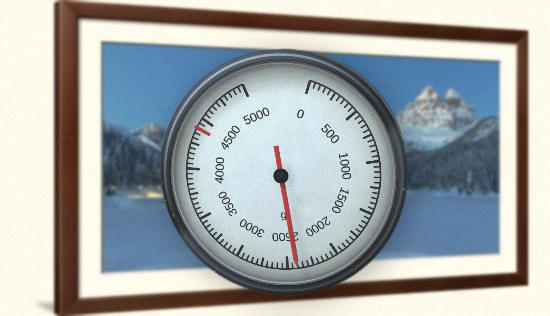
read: value=2400 unit=g
